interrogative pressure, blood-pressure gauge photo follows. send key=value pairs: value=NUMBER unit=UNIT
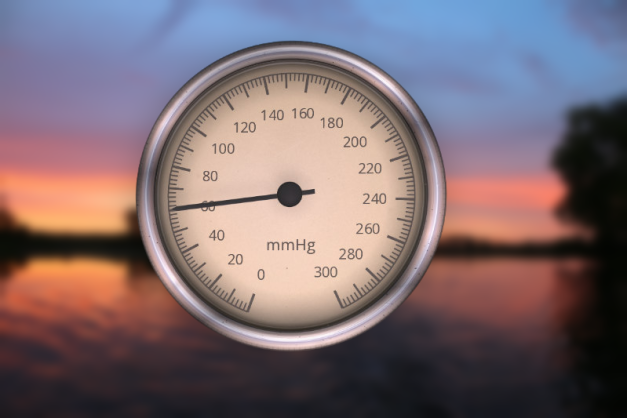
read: value=60 unit=mmHg
